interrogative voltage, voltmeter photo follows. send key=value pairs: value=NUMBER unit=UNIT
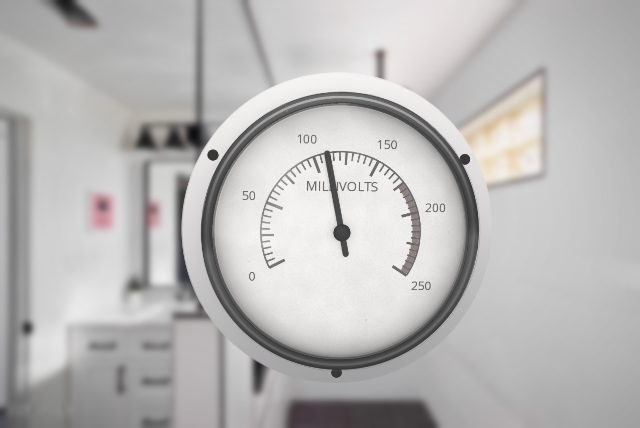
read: value=110 unit=mV
